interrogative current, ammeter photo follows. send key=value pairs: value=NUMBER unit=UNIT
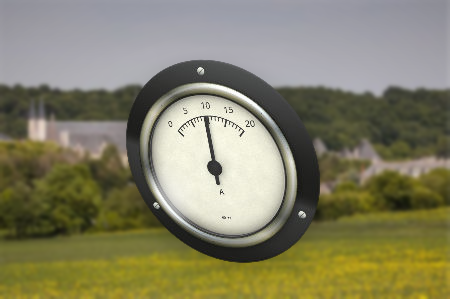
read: value=10 unit=A
